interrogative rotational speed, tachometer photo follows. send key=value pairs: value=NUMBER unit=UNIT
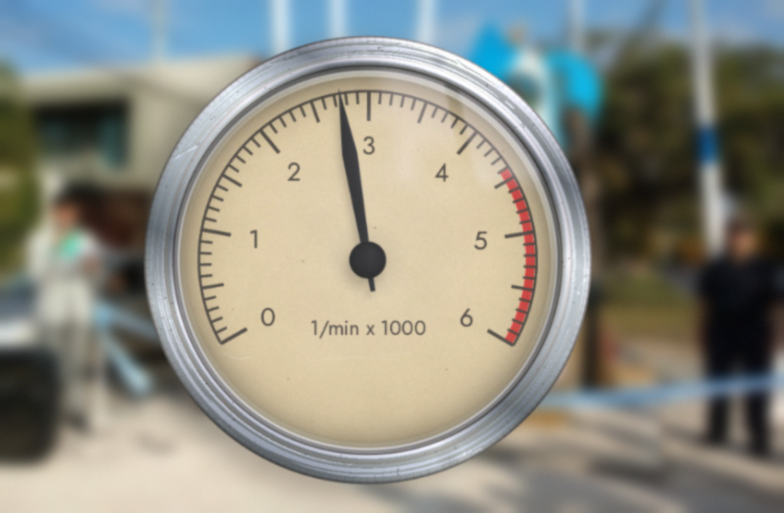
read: value=2750 unit=rpm
